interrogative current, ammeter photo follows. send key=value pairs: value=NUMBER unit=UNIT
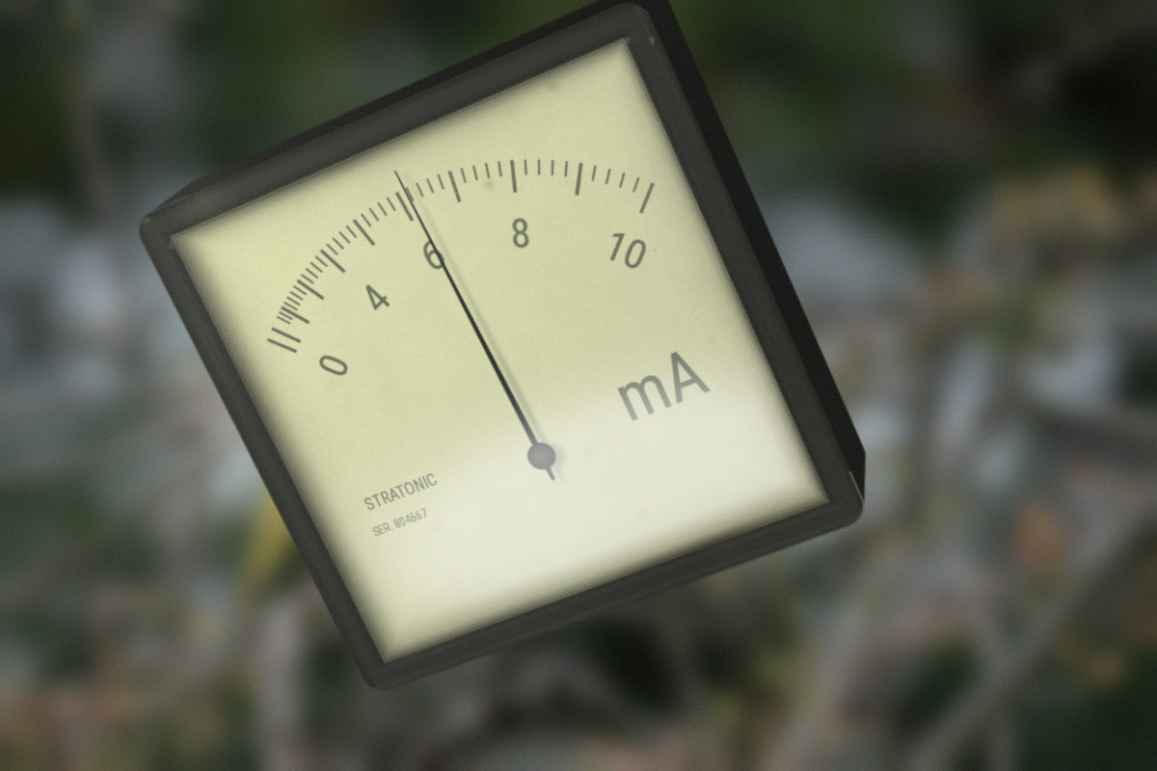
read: value=6.2 unit=mA
